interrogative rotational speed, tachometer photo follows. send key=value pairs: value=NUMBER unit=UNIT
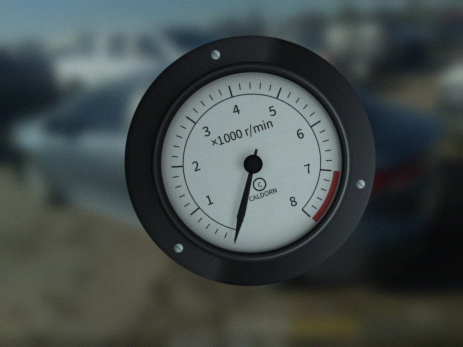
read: value=0 unit=rpm
